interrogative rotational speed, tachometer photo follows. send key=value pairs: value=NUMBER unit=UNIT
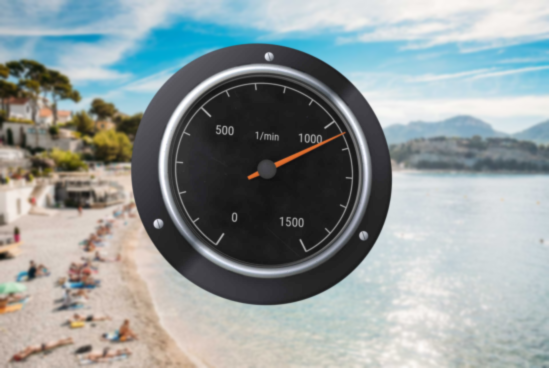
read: value=1050 unit=rpm
